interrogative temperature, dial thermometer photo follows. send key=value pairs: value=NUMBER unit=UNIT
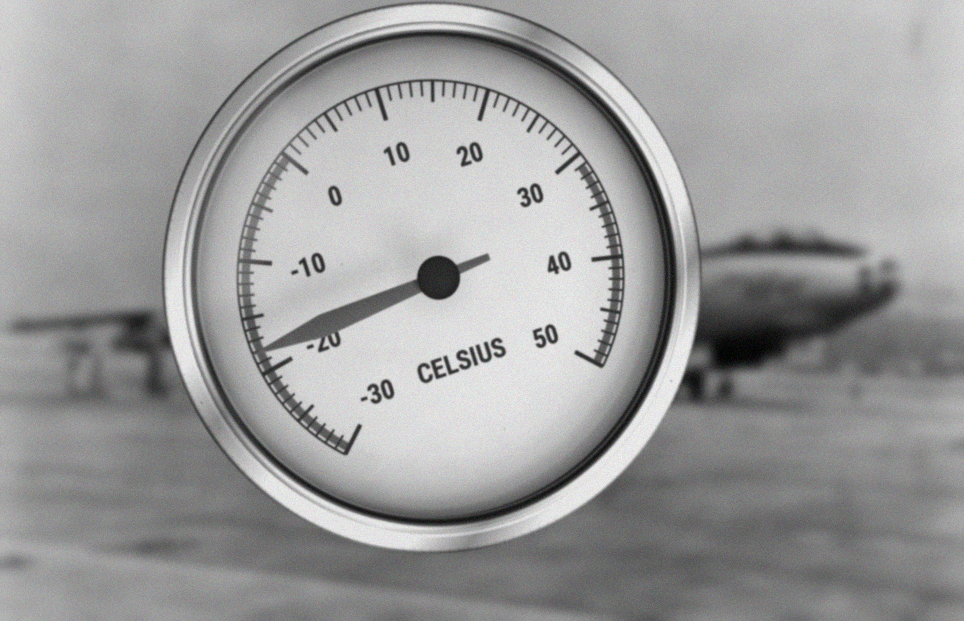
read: value=-18 unit=°C
